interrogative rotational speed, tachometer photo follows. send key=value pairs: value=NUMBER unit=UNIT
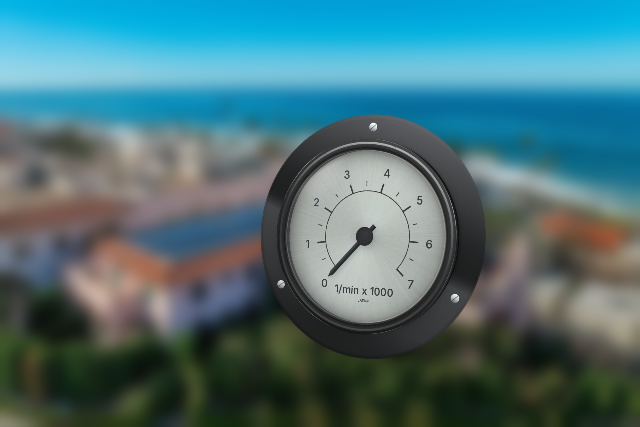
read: value=0 unit=rpm
